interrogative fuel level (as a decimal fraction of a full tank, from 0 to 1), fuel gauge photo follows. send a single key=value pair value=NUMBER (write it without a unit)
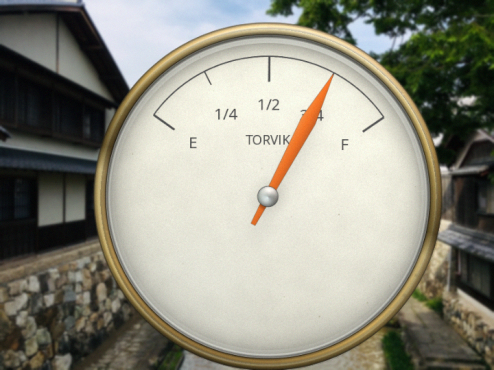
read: value=0.75
